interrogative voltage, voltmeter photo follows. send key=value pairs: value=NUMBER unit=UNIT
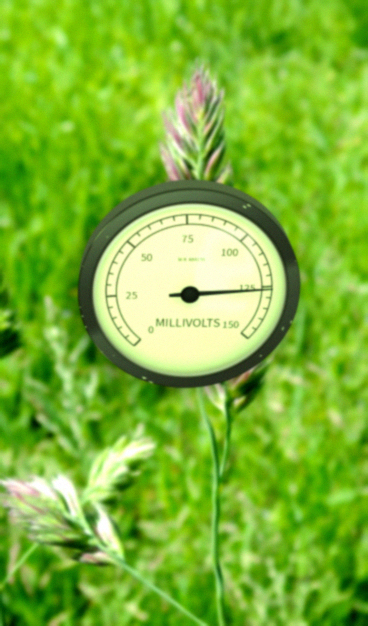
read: value=125 unit=mV
